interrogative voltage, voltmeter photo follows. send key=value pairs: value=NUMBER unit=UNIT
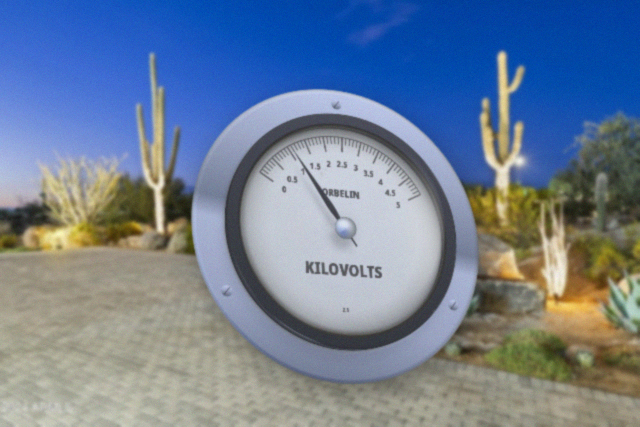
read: value=1 unit=kV
